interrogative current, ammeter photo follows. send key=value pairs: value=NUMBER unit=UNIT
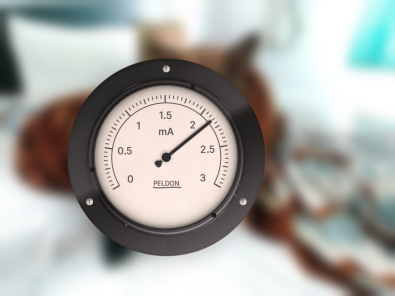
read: value=2.15 unit=mA
